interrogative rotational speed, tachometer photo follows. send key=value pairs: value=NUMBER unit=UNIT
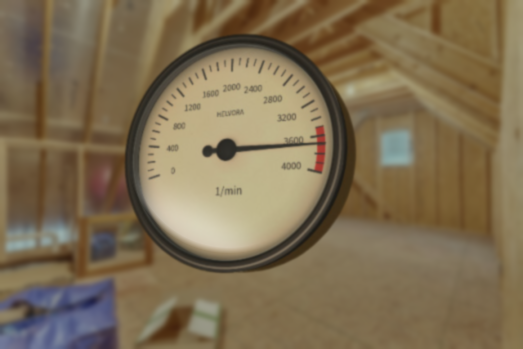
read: value=3700 unit=rpm
